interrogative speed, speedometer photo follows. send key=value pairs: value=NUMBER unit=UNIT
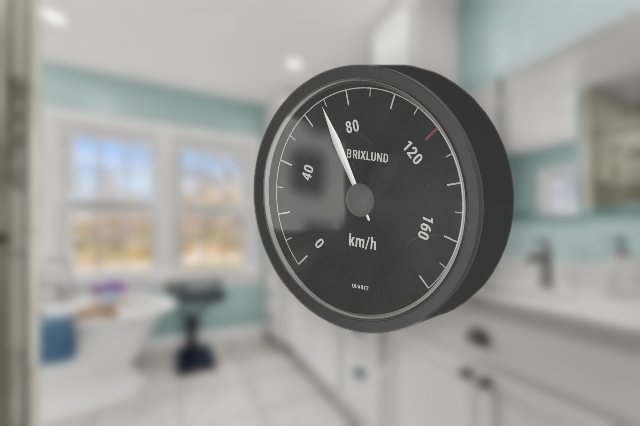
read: value=70 unit=km/h
